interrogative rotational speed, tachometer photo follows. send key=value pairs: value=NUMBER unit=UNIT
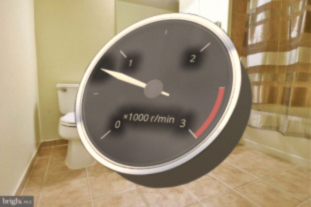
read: value=750 unit=rpm
